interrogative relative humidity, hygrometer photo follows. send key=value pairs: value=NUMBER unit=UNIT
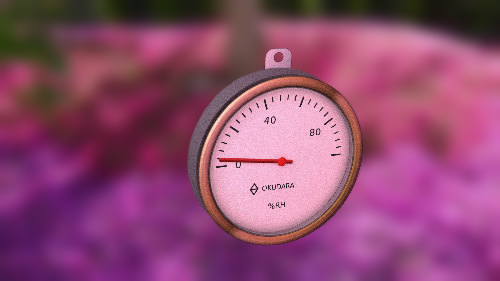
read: value=4 unit=%
